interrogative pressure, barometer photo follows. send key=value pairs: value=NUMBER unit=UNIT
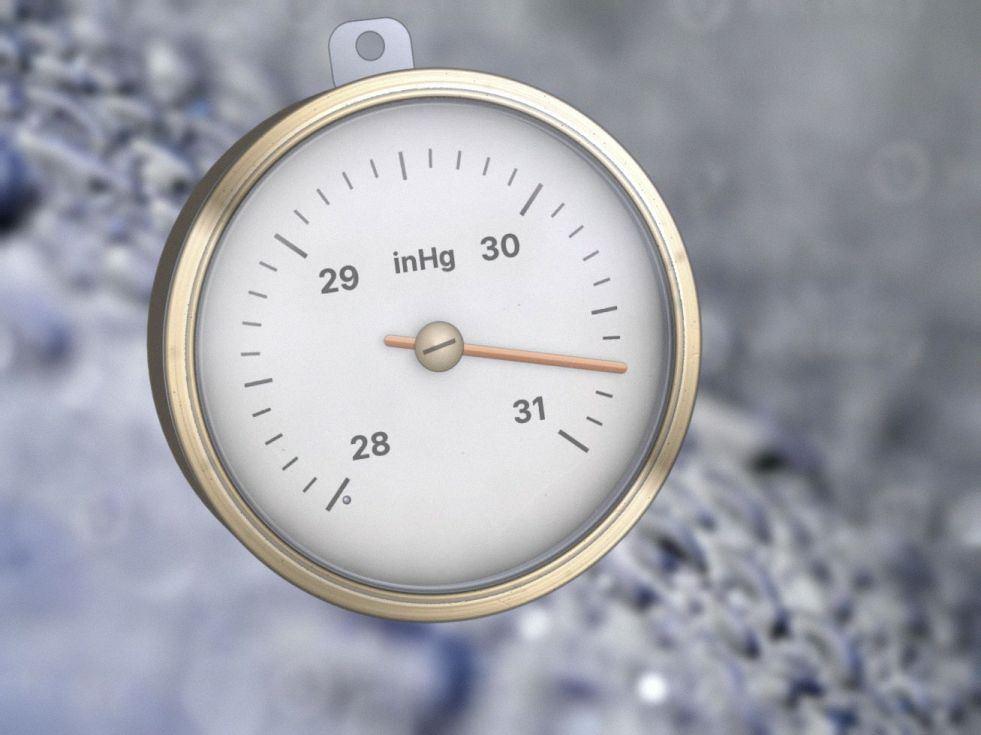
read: value=30.7 unit=inHg
